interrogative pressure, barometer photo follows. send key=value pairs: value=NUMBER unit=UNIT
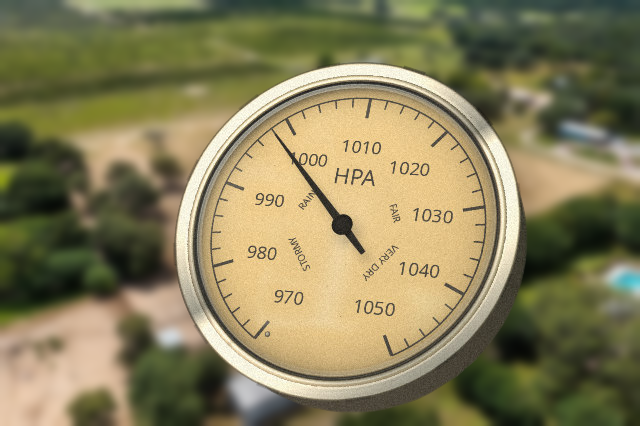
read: value=998 unit=hPa
